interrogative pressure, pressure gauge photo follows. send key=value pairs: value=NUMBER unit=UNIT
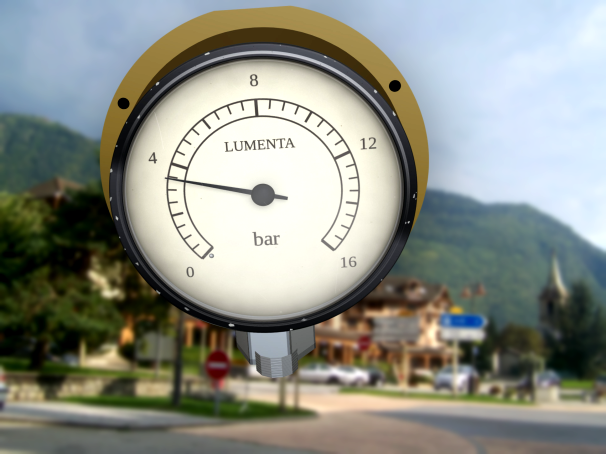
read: value=3.5 unit=bar
